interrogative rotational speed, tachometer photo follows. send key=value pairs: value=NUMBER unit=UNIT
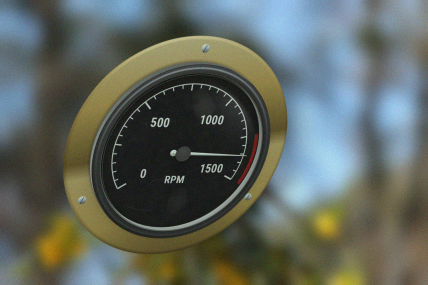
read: value=1350 unit=rpm
